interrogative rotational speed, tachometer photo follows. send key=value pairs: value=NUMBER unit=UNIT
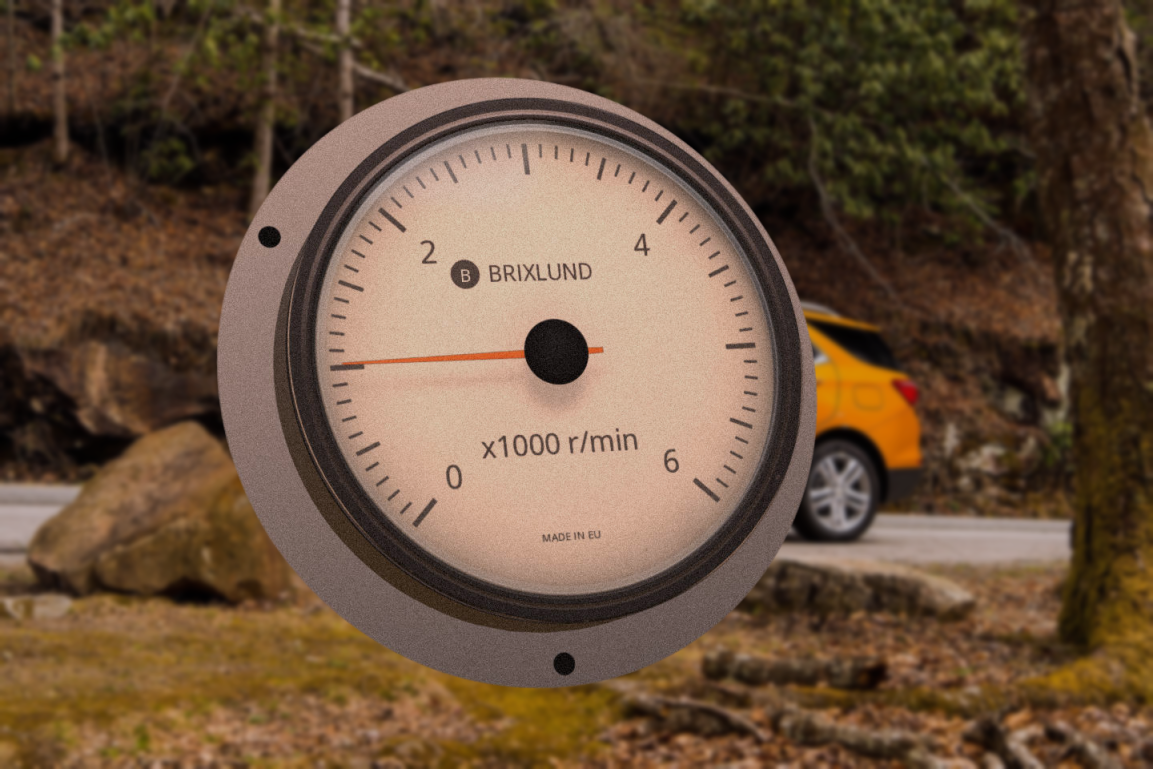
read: value=1000 unit=rpm
